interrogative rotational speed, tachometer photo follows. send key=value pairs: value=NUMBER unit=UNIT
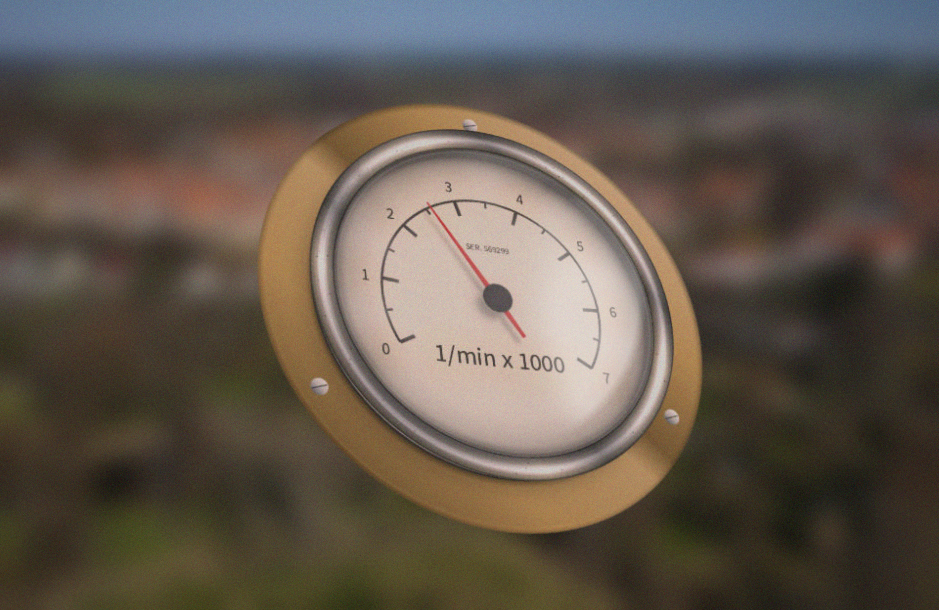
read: value=2500 unit=rpm
